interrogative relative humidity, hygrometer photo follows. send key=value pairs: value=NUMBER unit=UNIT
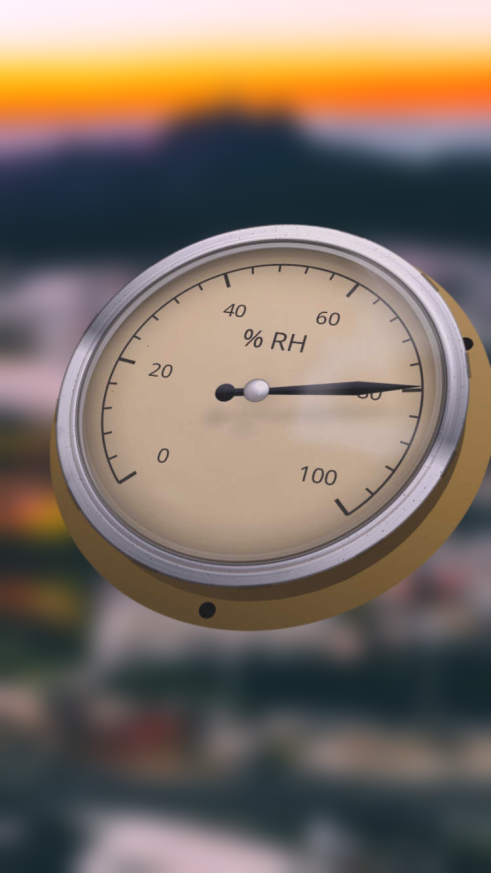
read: value=80 unit=%
